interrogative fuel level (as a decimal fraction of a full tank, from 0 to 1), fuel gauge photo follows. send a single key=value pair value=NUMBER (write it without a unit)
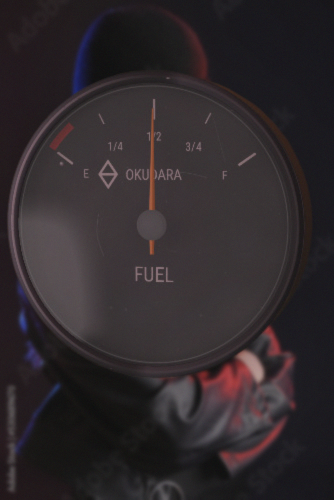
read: value=0.5
